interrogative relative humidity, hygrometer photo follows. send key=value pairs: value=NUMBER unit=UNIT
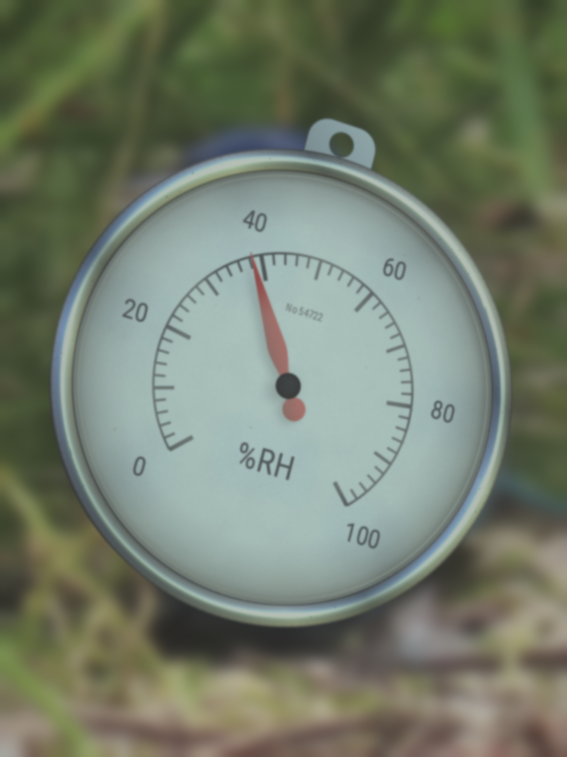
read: value=38 unit=%
